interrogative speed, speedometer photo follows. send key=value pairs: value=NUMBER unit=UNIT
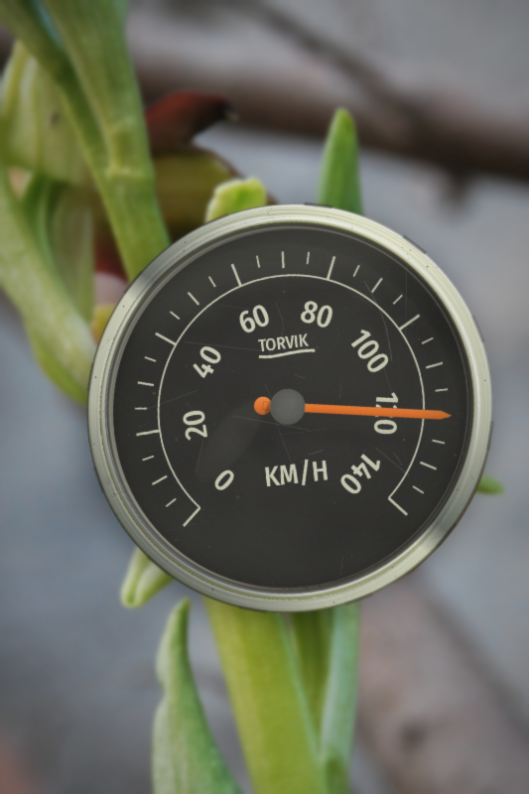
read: value=120 unit=km/h
